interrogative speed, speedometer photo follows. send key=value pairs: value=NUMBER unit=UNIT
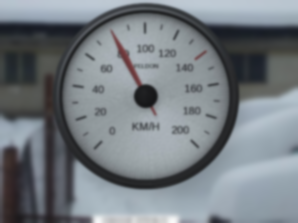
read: value=80 unit=km/h
